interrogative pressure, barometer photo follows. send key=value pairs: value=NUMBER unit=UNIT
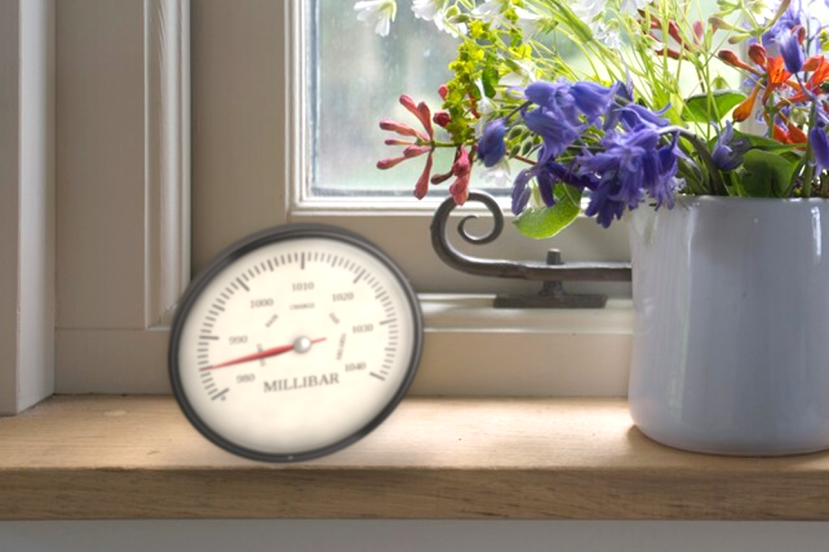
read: value=985 unit=mbar
